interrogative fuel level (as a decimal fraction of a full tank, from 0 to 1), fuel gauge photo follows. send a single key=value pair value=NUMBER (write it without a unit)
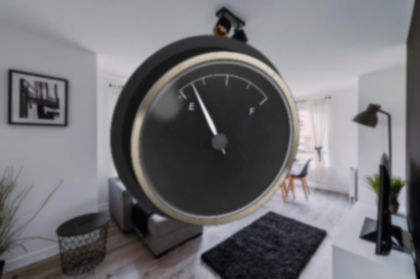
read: value=0.125
